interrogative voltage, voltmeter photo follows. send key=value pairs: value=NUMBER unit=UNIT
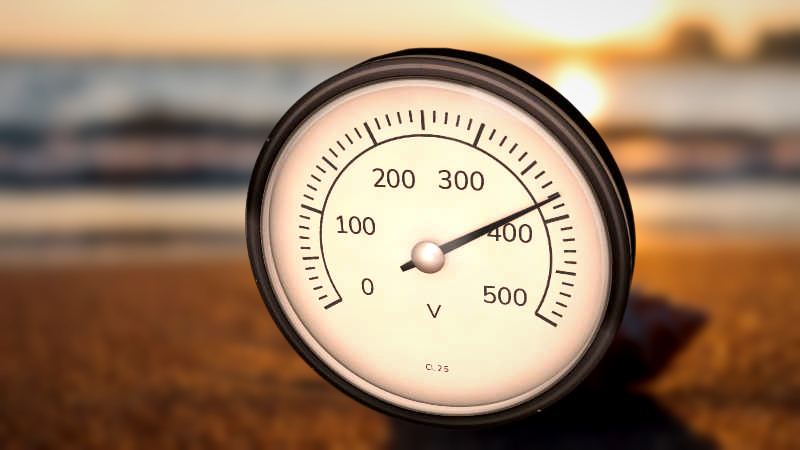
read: value=380 unit=V
